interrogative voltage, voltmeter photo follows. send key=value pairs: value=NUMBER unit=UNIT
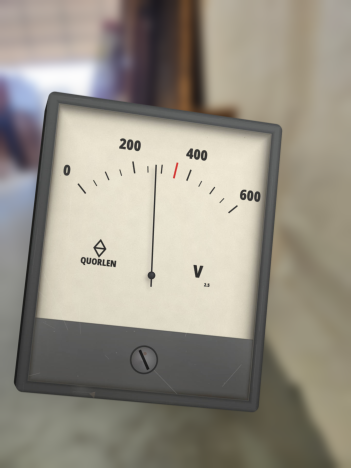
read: value=275 unit=V
